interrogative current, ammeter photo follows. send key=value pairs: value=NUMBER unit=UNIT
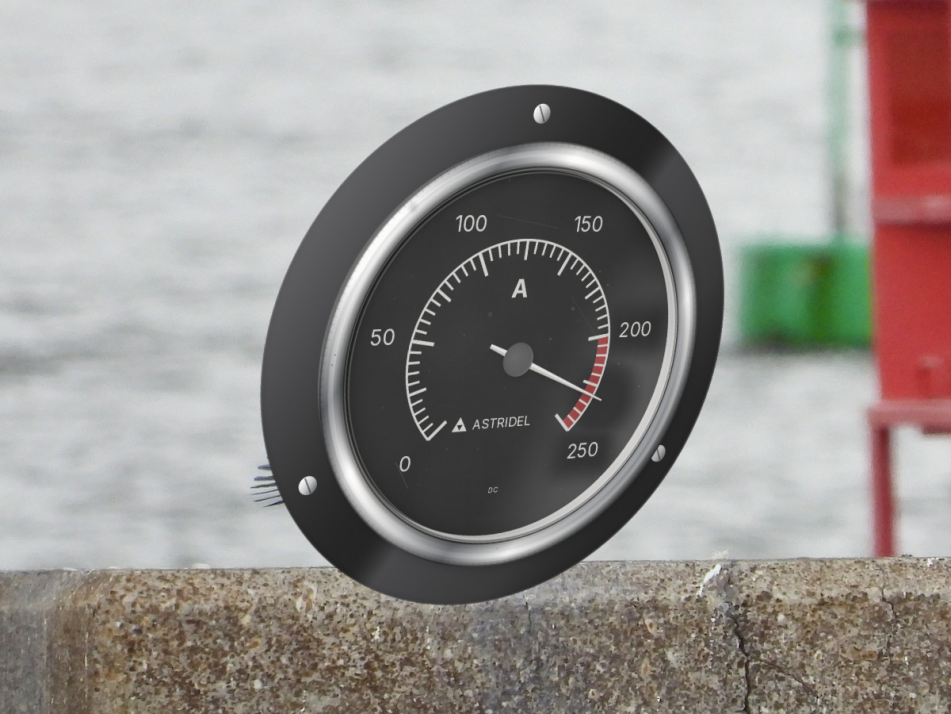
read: value=230 unit=A
